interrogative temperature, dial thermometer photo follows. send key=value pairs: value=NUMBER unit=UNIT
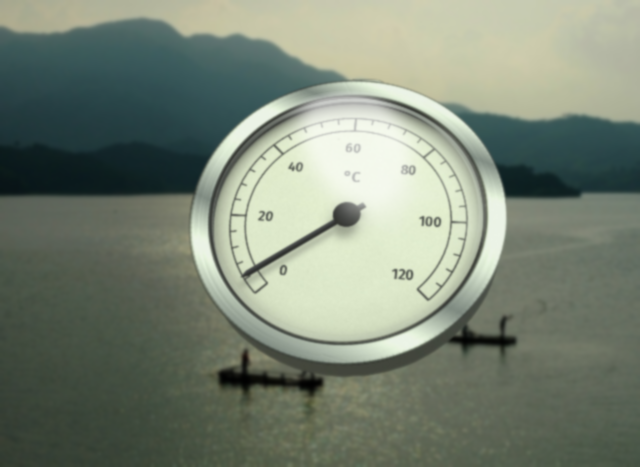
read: value=4 unit=°C
